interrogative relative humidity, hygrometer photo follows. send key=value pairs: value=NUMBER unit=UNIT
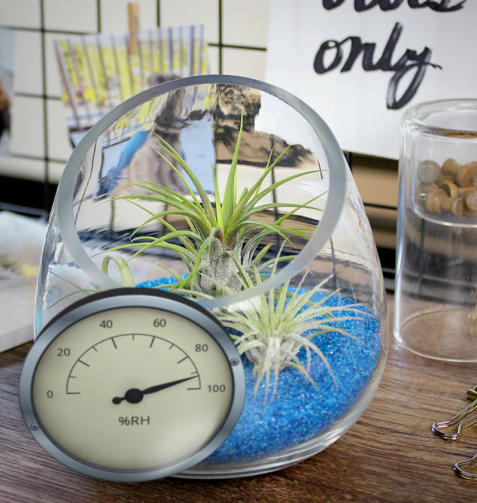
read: value=90 unit=%
